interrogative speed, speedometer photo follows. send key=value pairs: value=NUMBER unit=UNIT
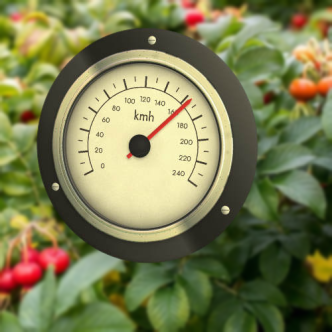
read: value=165 unit=km/h
